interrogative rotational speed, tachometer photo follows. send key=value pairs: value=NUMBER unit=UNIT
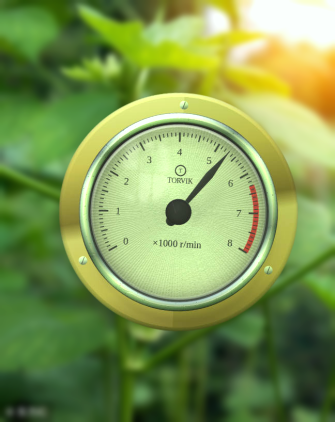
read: value=5300 unit=rpm
